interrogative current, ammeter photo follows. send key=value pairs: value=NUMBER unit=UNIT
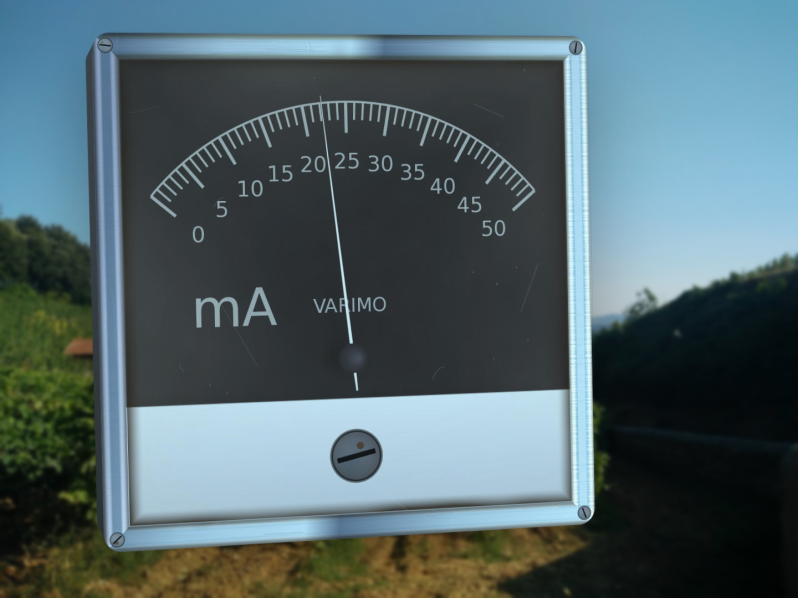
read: value=22 unit=mA
